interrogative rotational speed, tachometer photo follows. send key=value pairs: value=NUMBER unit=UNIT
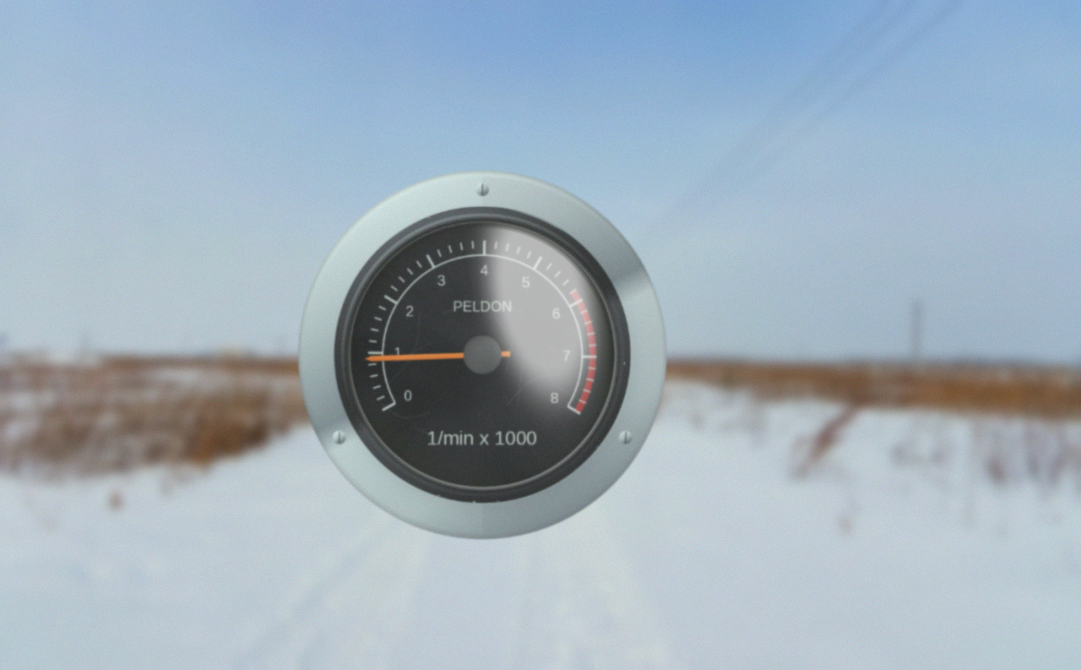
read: value=900 unit=rpm
